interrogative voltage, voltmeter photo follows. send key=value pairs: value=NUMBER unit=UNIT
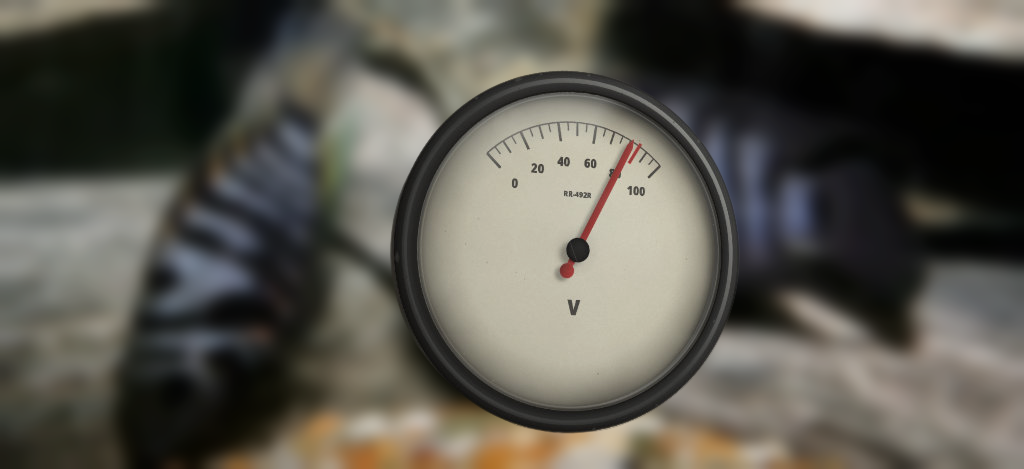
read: value=80 unit=V
